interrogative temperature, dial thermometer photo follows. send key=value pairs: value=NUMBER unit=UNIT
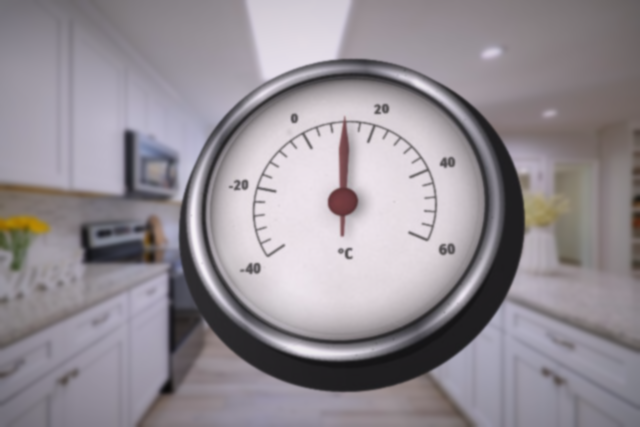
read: value=12 unit=°C
